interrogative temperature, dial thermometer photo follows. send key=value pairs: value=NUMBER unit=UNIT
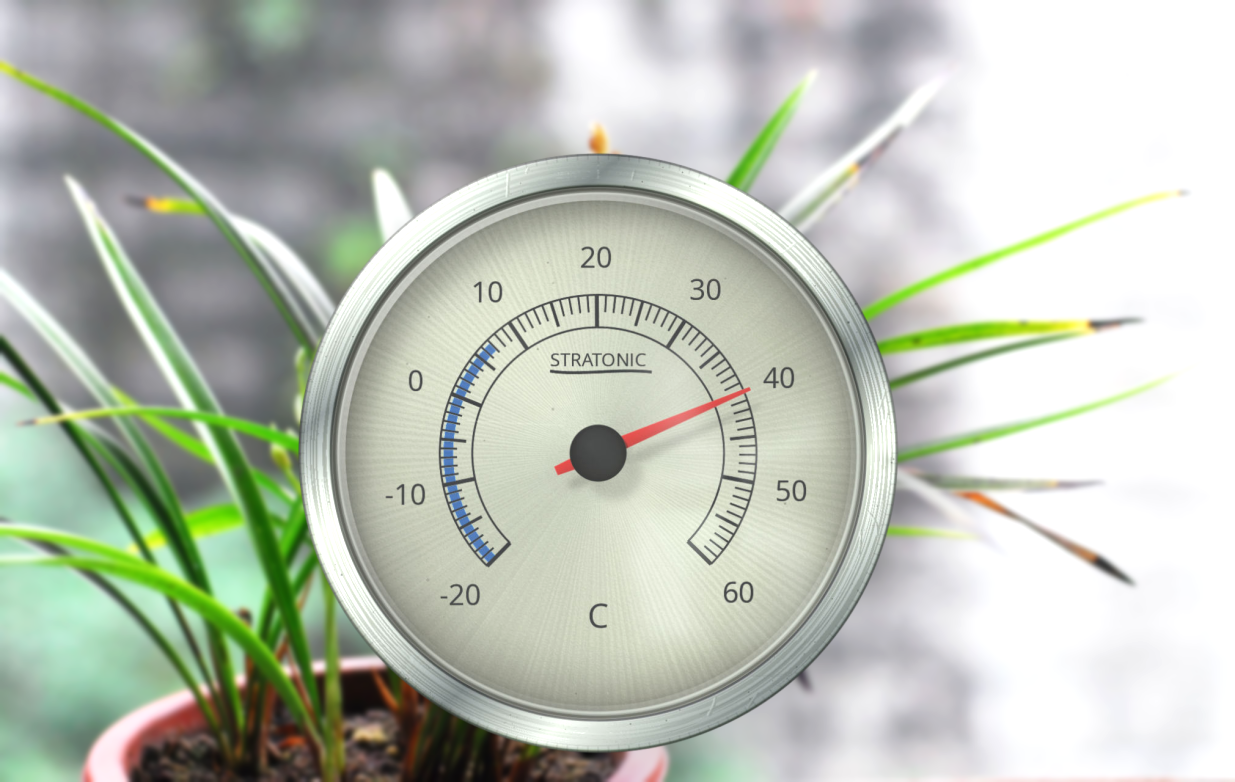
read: value=40 unit=°C
